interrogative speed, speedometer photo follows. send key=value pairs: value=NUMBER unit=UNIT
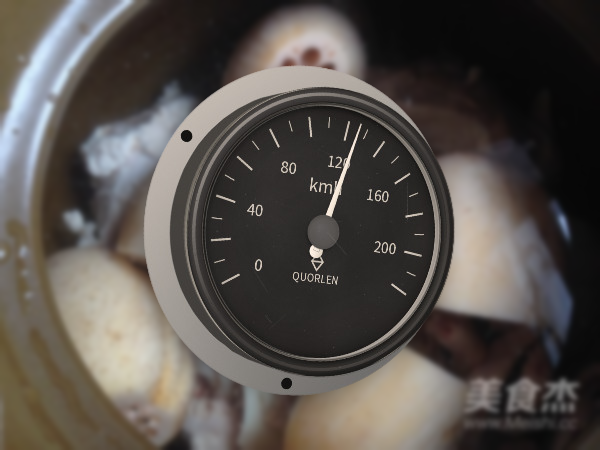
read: value=125 unit=km/h
